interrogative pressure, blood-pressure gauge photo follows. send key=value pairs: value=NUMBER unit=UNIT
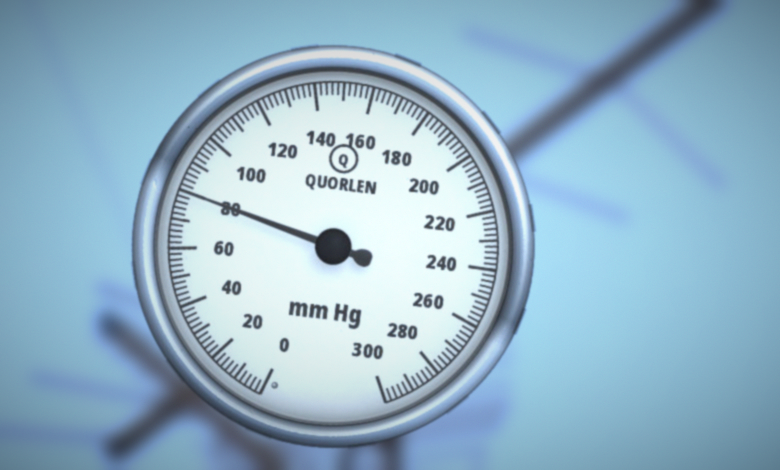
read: value=80 unit=mmHg
